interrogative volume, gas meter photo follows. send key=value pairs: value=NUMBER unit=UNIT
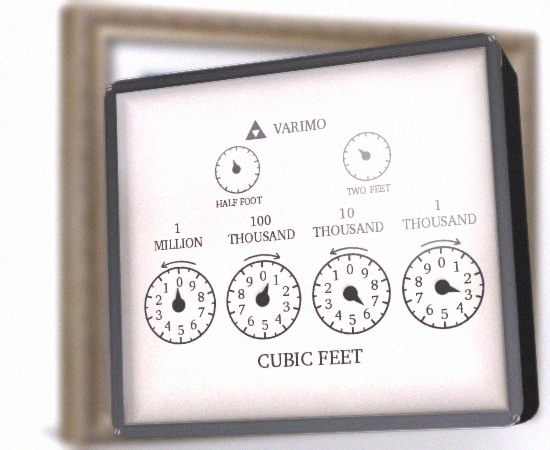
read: value=6300 unit=ft³
